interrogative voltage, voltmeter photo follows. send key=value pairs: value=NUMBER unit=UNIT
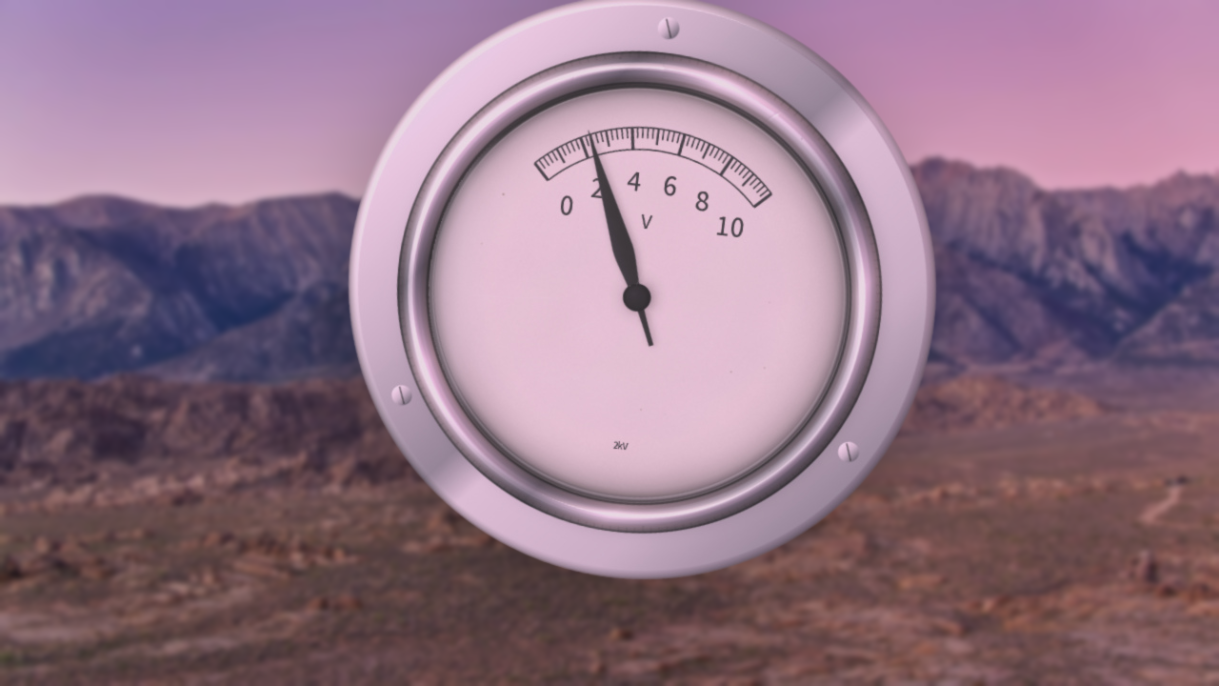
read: value=2.4 unit=V
